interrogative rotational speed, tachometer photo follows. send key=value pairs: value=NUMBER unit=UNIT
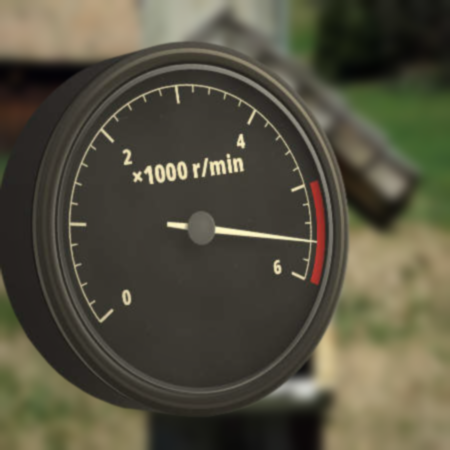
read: value=5600 unit=rpm
